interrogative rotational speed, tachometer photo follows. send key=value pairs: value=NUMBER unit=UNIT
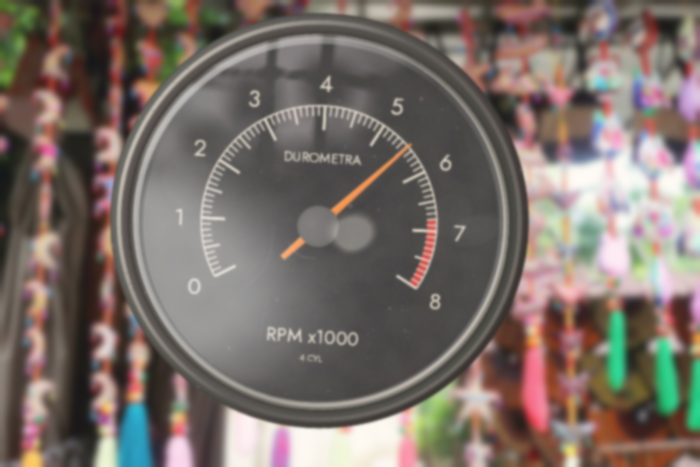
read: value=5500 unit=rpm
